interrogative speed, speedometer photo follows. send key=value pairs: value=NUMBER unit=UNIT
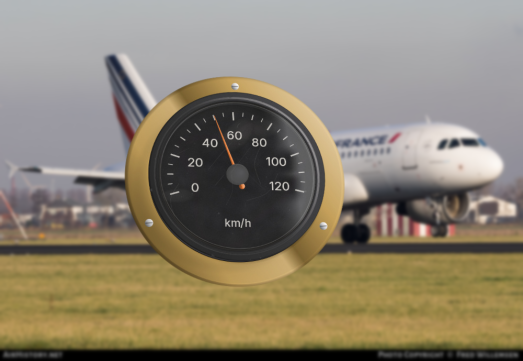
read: value=50 unit=km/h
